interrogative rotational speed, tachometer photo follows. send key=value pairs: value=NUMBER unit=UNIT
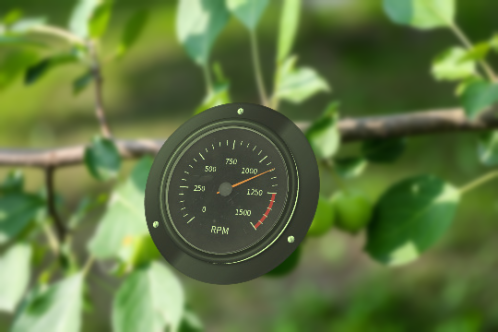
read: value=1100 unit=rpm
